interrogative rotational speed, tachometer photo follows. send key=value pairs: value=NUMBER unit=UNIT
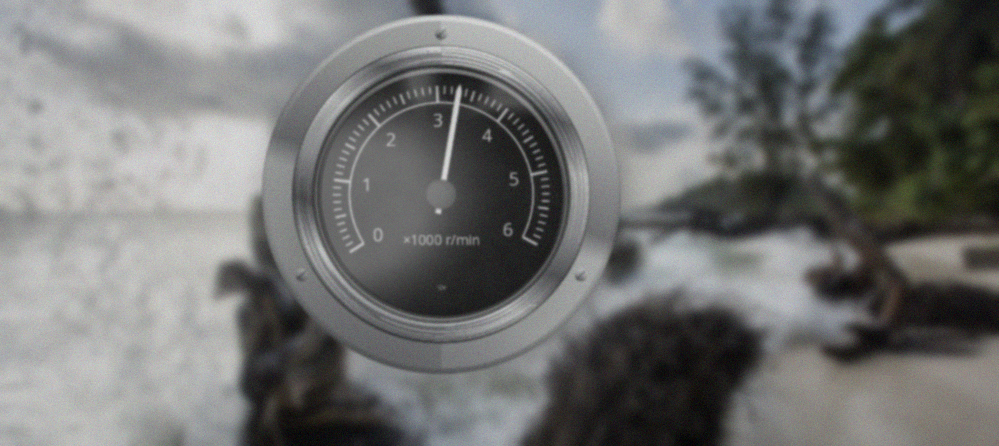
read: value=3300 unit=rpm
